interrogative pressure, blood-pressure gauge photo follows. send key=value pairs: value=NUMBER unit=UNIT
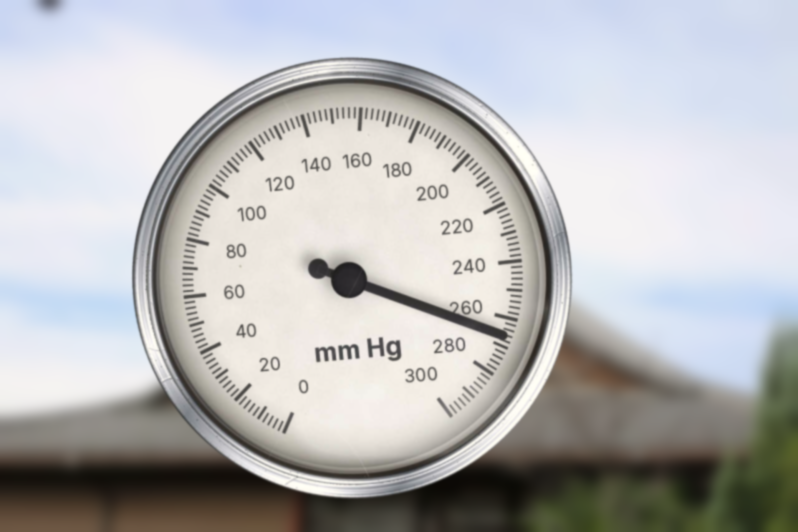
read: value=266 unit=mmHg
